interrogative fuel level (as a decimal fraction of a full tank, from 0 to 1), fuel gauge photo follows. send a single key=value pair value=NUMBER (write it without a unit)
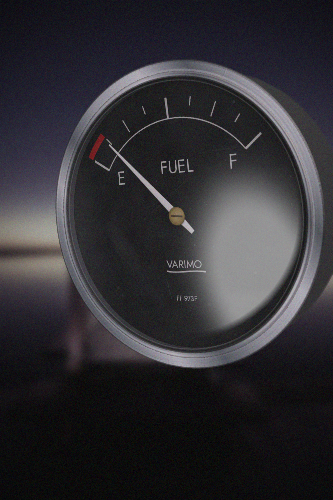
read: value=0.125
